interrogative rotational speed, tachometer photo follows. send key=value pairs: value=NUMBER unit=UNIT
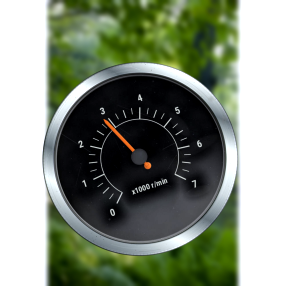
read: value=2875 unit=rpm
